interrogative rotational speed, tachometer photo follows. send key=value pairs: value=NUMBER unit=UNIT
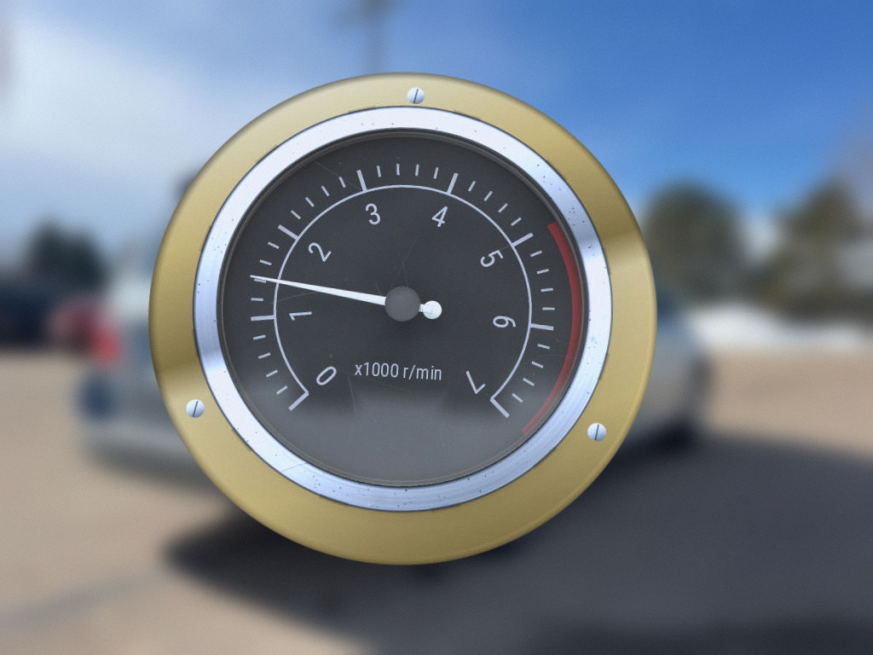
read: value=1400 unit=rpm
